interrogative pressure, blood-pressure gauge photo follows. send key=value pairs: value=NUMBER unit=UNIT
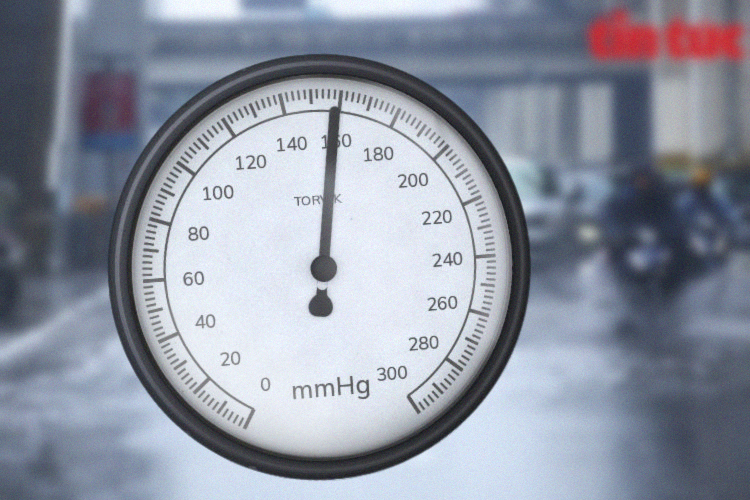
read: value=158 unit=mmHg
